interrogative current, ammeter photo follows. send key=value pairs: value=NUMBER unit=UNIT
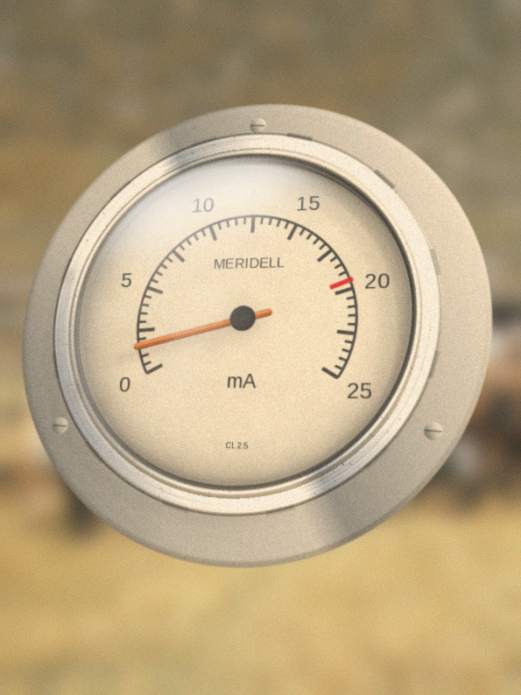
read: value=1.5 unit=mA
